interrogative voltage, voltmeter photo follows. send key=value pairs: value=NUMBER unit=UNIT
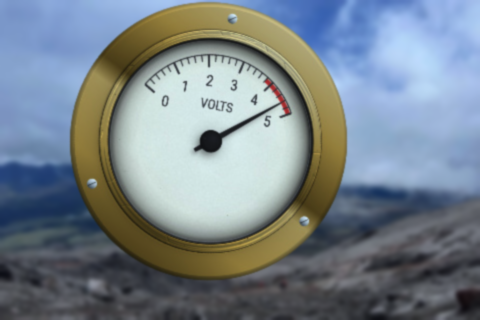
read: value=4.6 unit=V
